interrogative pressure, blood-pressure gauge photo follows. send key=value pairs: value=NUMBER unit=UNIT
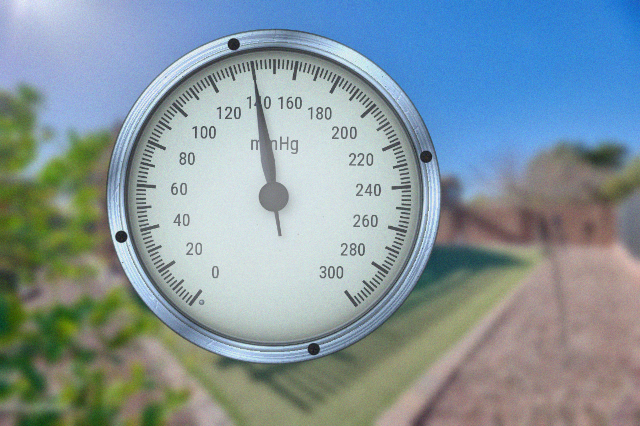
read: value=140 unit=mmHg
